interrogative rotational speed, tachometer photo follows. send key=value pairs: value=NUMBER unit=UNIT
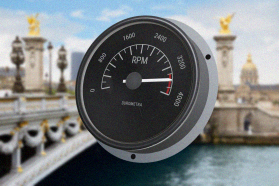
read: value=3600 unit=rpm
